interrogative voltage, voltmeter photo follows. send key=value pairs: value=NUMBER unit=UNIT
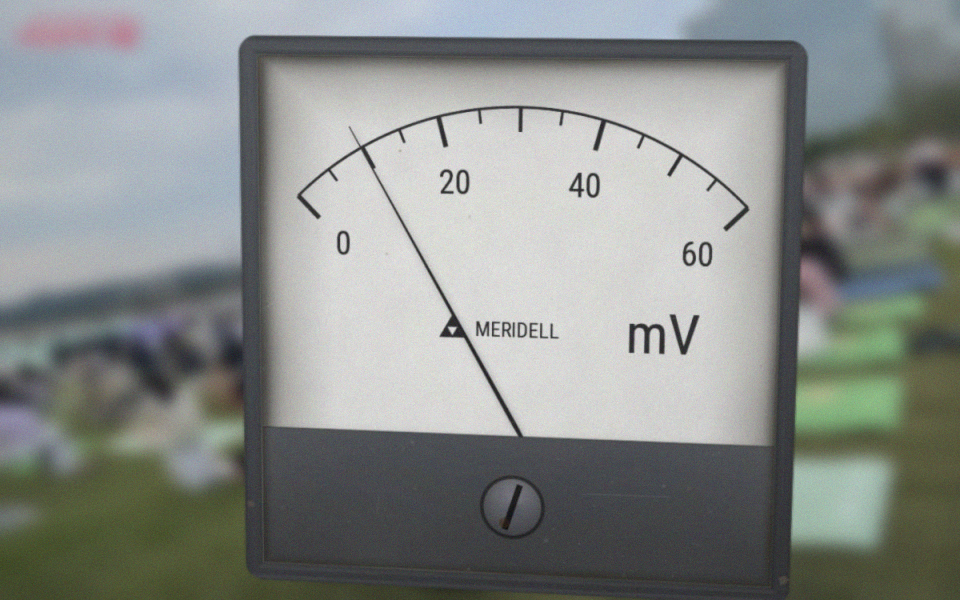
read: value=10 unit=mV
